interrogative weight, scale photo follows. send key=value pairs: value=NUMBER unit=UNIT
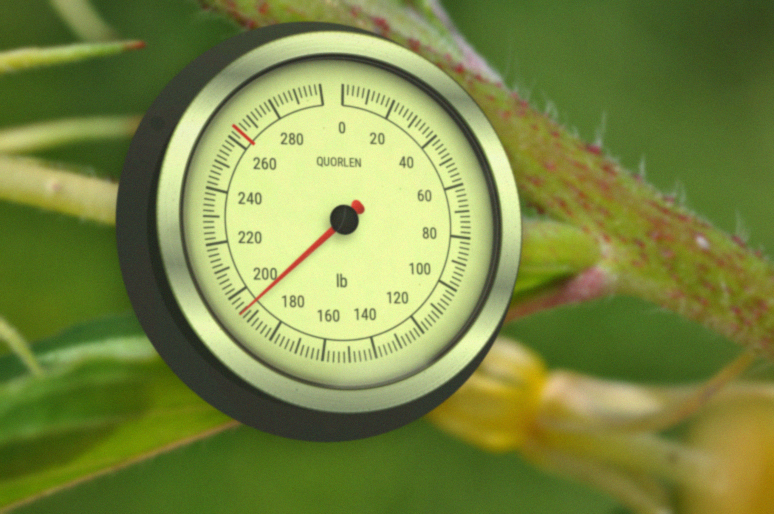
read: value=194 unit=lb
